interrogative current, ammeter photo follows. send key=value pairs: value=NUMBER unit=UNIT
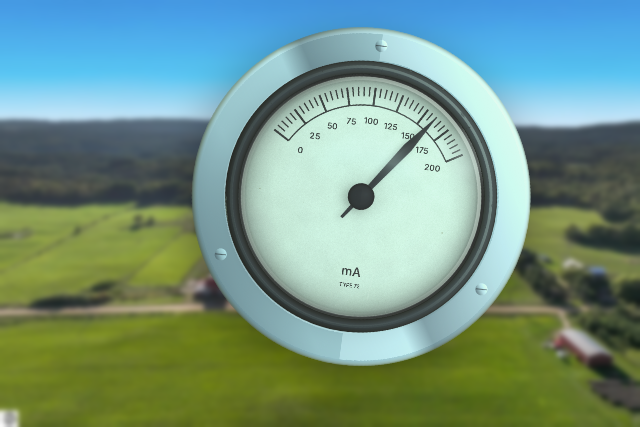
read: value=160 unit=mA
